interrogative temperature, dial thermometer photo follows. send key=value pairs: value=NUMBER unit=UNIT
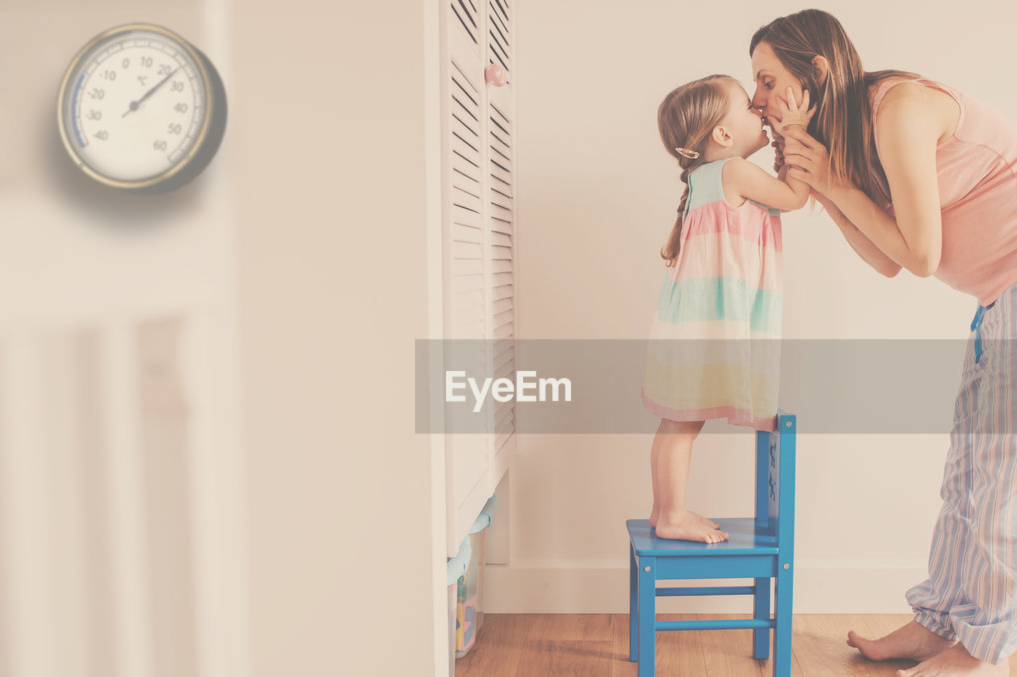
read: value=25 unit=°C
